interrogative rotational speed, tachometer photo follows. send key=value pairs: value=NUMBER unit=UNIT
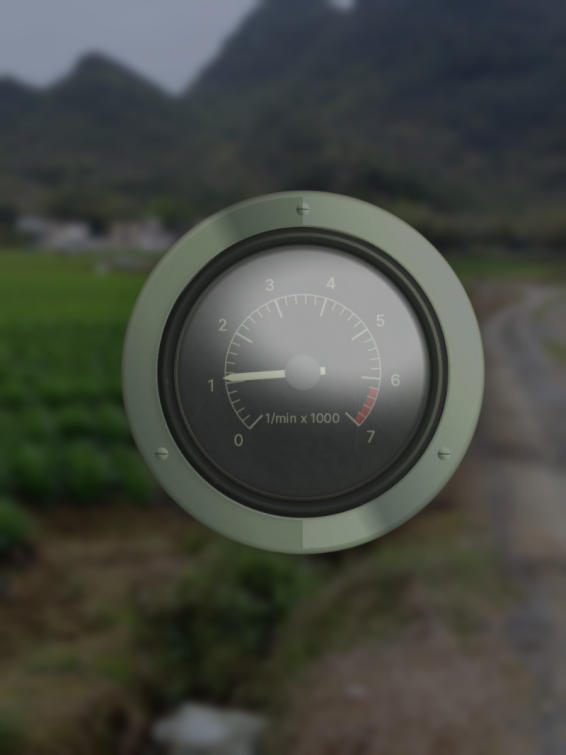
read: value=1100 unit=rpm
